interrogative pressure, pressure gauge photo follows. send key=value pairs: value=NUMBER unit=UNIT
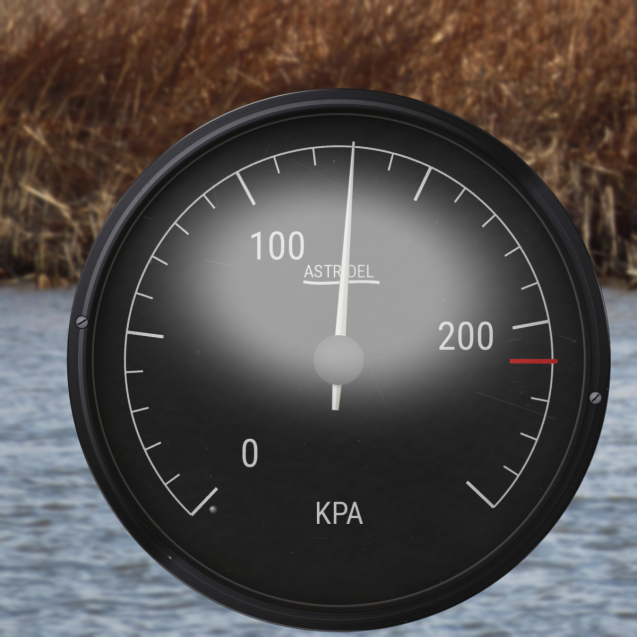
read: value=130 unit=kPa
